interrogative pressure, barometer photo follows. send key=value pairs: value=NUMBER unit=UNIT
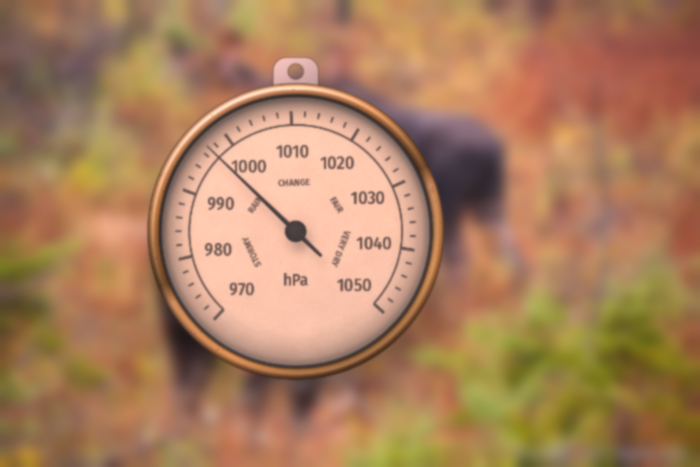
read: value=997 unit=hPa
